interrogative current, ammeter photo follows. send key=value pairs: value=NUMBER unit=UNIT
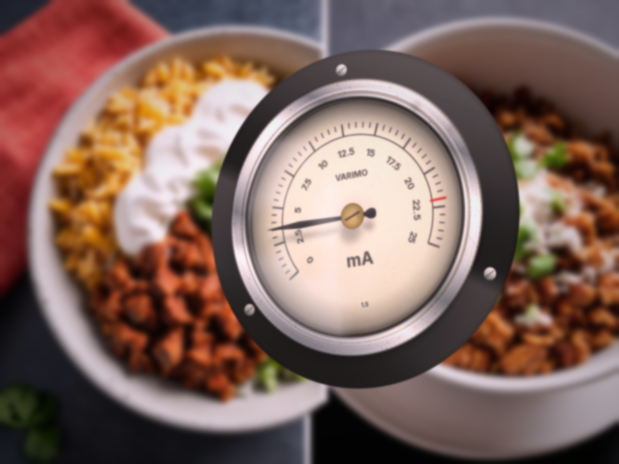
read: value=3.5 unit=mA
